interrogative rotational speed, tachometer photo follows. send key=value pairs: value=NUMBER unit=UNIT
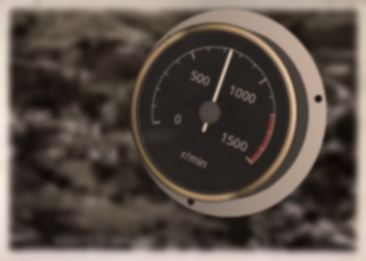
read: value=750 unit=rpm
